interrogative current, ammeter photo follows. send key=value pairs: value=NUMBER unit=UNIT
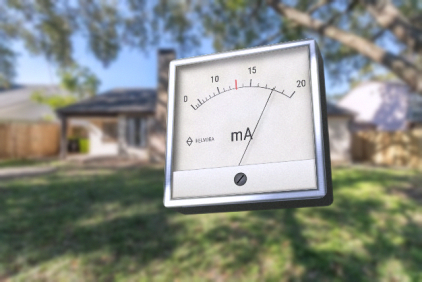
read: value=18 unit=mA
